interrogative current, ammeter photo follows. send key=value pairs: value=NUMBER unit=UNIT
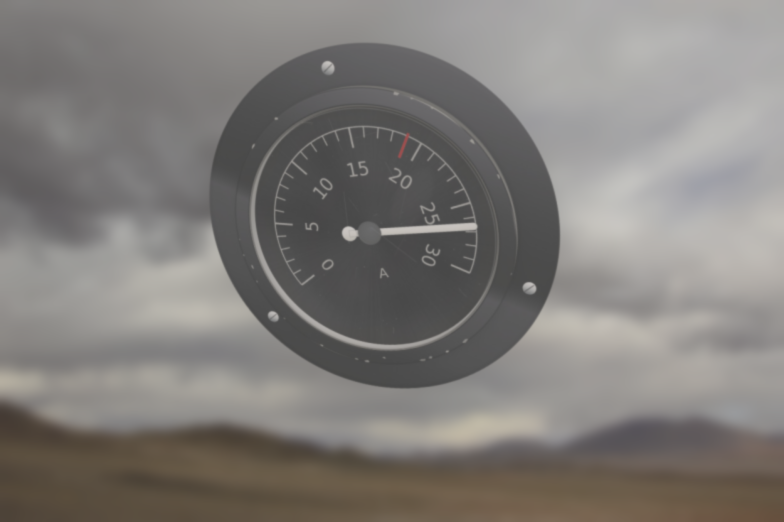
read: value=26.5 unit=A
